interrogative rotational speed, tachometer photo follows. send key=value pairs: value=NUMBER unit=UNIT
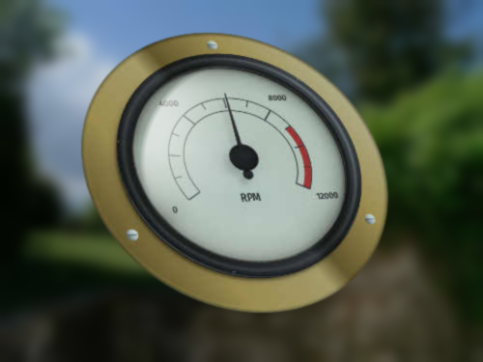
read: value=6000 unit=rpm
